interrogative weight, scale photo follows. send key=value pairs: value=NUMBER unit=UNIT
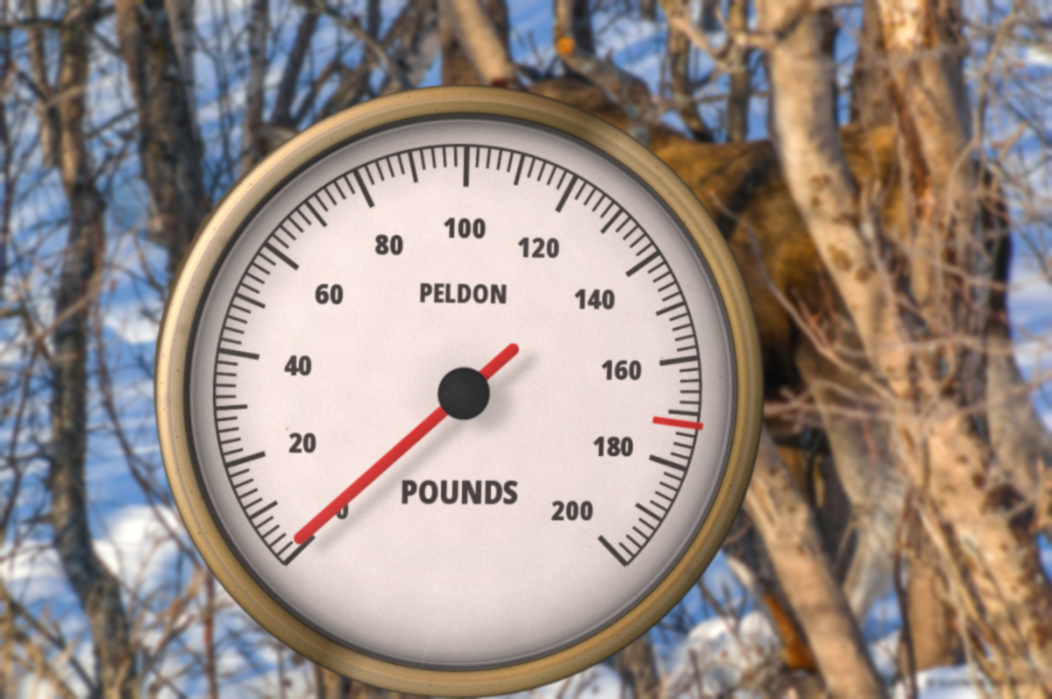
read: value=2 unit=lb
